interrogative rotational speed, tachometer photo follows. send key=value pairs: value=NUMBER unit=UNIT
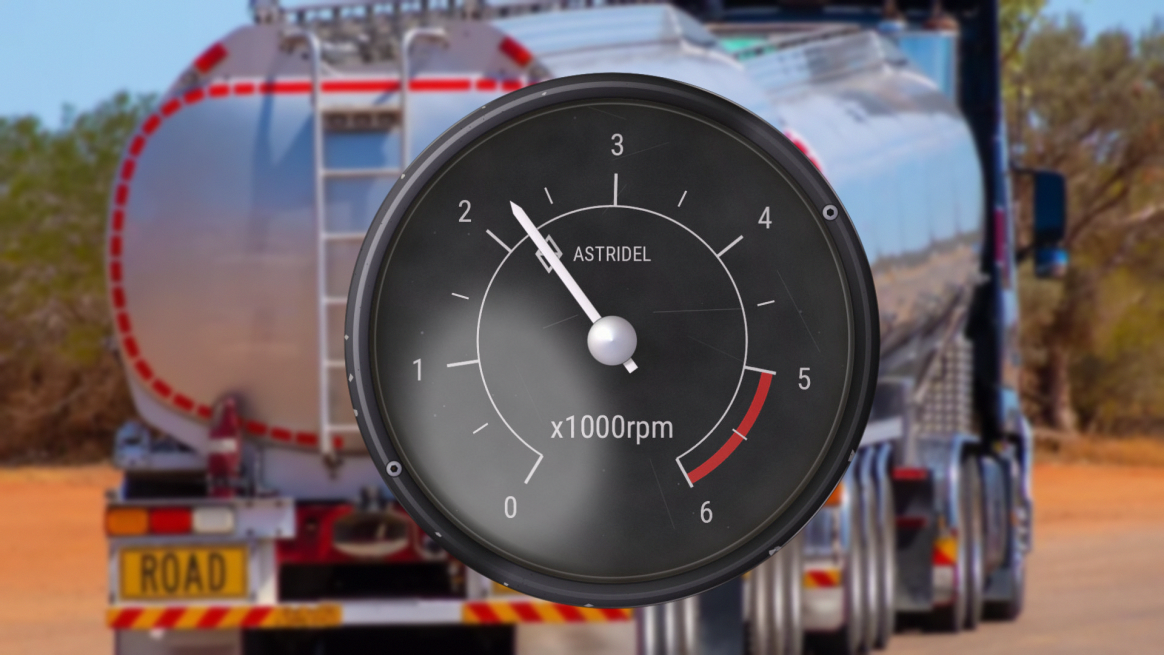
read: value=2250 unit=rpm
